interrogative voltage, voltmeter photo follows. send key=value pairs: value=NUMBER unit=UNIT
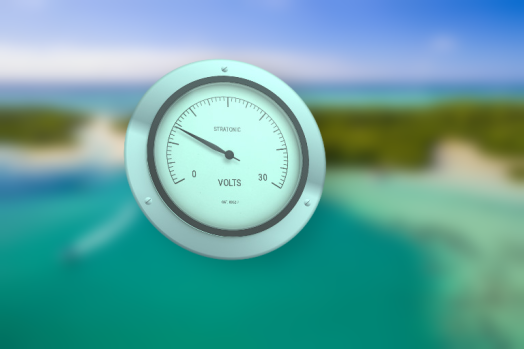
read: value=7 unit=V
